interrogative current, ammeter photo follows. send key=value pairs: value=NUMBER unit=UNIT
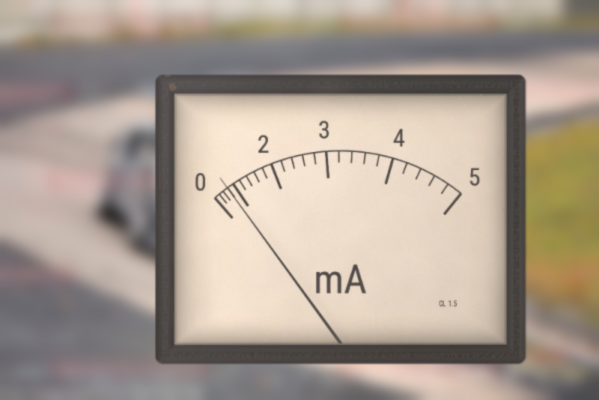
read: value=0.8 unit=mA
